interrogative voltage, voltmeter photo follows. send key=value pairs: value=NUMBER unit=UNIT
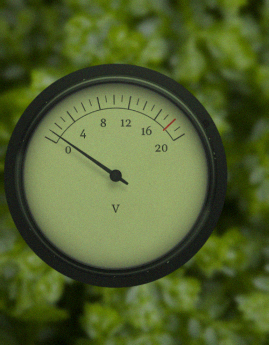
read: value=1 unit=V
